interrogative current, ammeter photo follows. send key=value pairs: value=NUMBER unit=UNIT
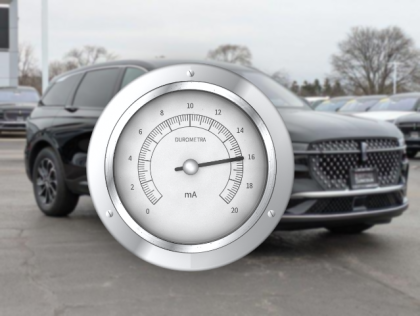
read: value=16 unit=mA
